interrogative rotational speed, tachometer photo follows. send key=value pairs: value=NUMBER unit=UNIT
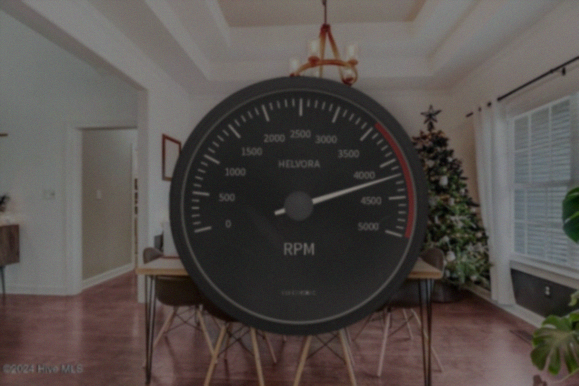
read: value=4200 unit=rpm
